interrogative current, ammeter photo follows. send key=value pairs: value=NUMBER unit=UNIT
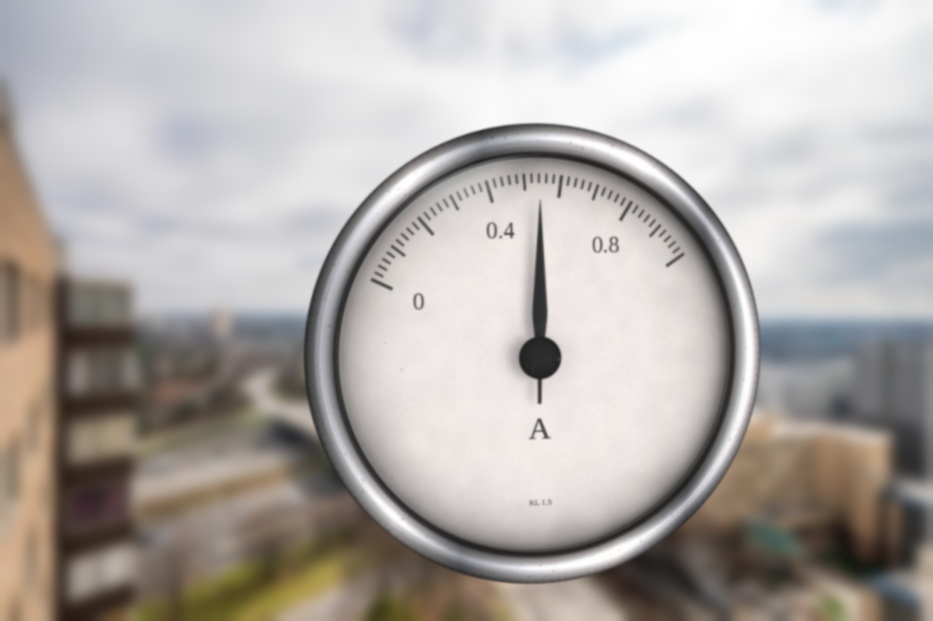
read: value=0.54 unit=A
